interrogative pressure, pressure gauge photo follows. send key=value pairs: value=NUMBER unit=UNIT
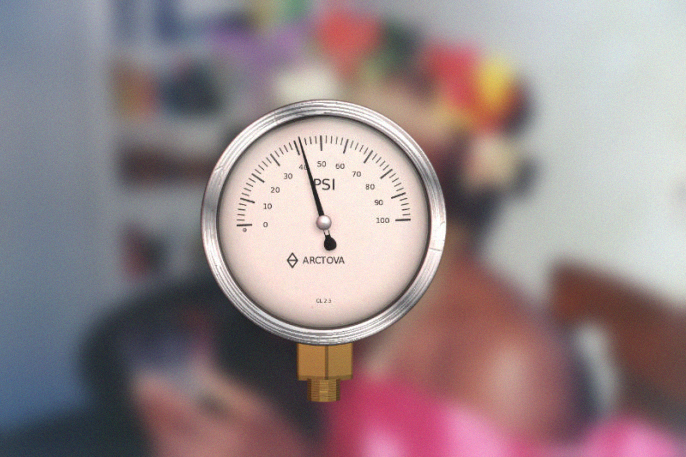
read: value=42 unit=psi
